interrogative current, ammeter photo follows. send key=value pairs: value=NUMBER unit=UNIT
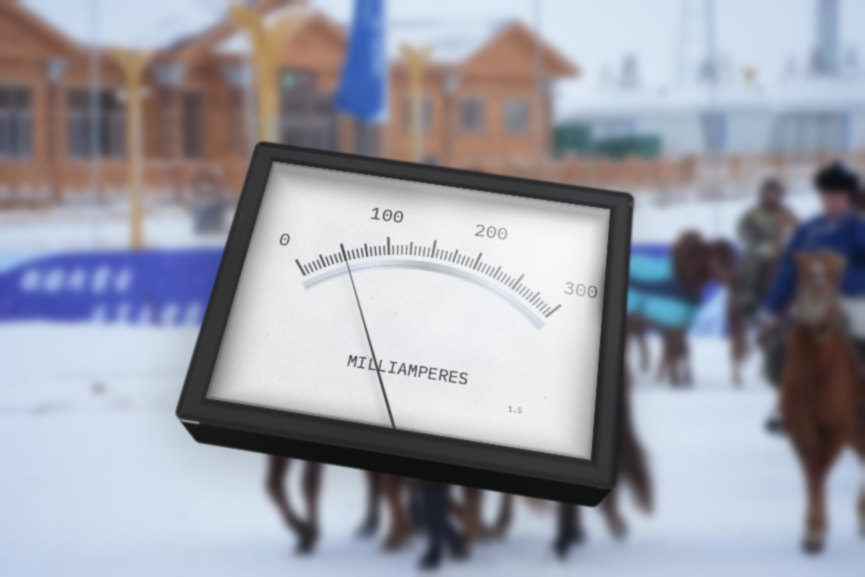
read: value=50 unit=mA
